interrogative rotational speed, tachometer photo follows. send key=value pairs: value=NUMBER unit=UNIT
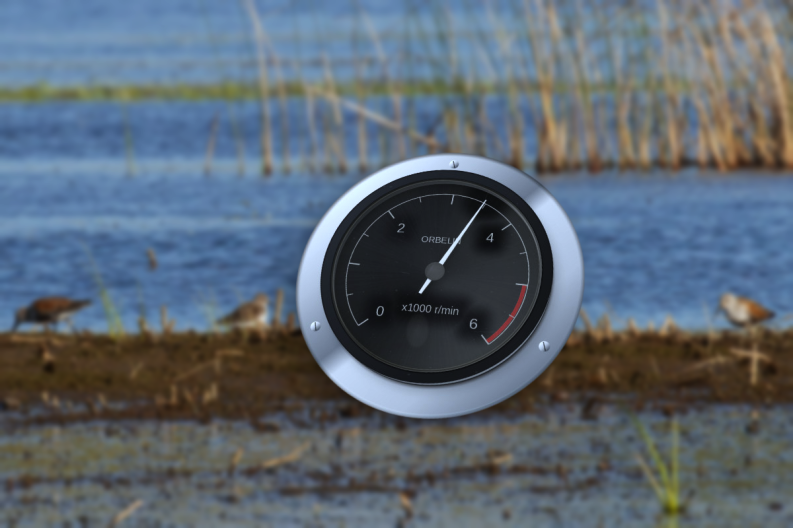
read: value=3500 unit=rpm
